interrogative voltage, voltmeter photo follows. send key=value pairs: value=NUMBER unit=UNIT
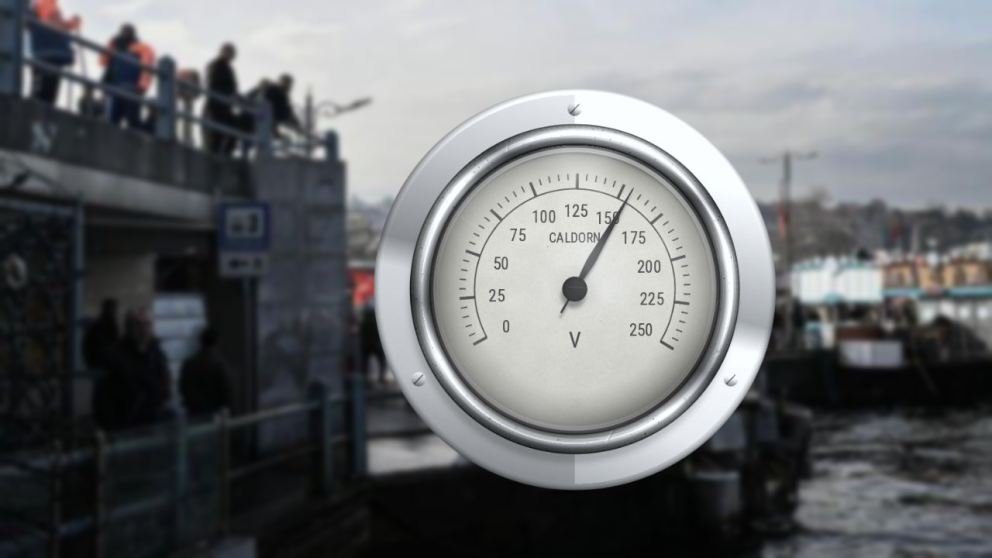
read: value=155 unit=V
